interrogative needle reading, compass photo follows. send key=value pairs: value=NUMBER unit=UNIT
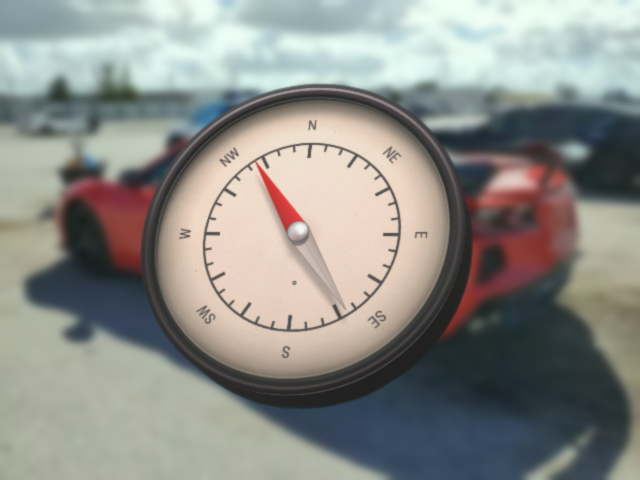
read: value=325 unit=°
